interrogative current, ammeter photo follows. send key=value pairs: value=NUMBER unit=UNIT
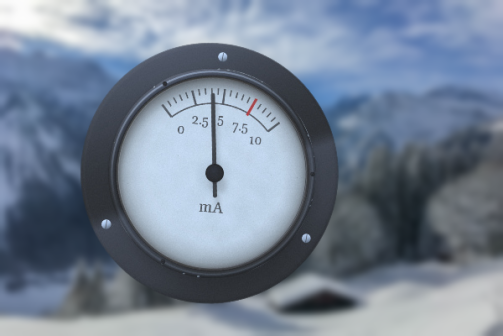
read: value=4 unit=mA
